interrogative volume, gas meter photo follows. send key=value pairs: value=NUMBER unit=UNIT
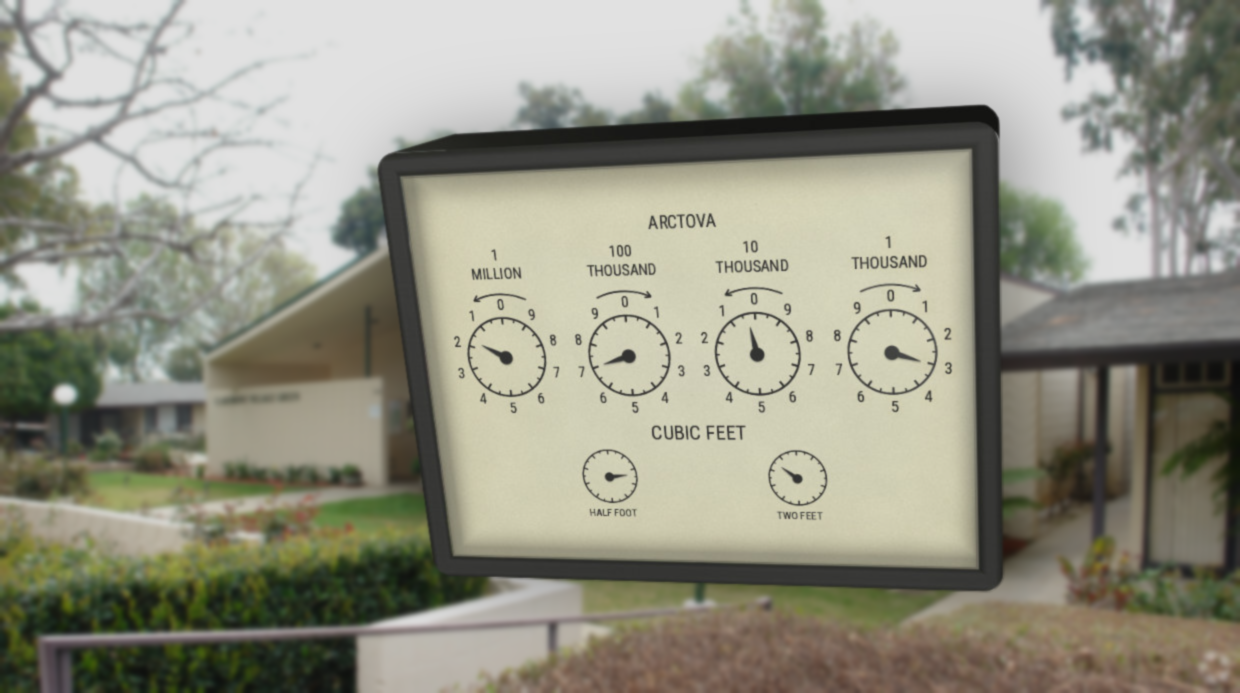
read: value=170300 unit=ft³
